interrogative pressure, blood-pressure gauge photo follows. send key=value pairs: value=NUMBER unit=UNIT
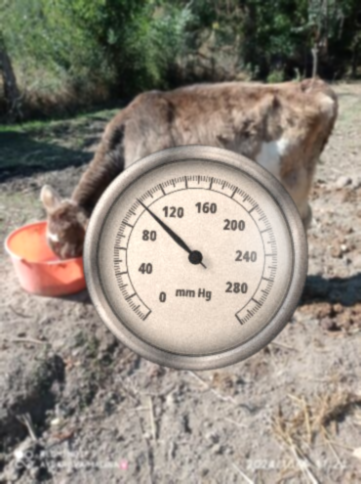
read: value=100 unit=mmHg
